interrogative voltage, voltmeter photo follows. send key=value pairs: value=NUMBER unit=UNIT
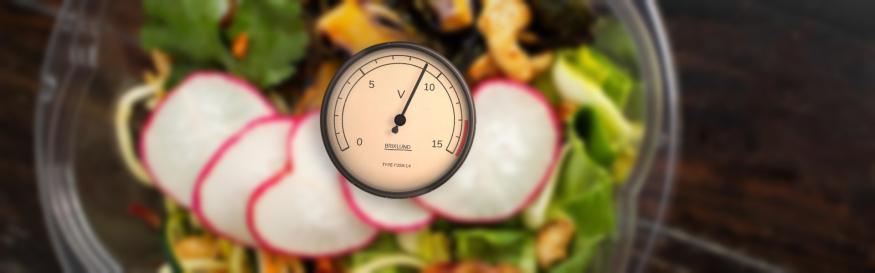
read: value=9 unit=V
